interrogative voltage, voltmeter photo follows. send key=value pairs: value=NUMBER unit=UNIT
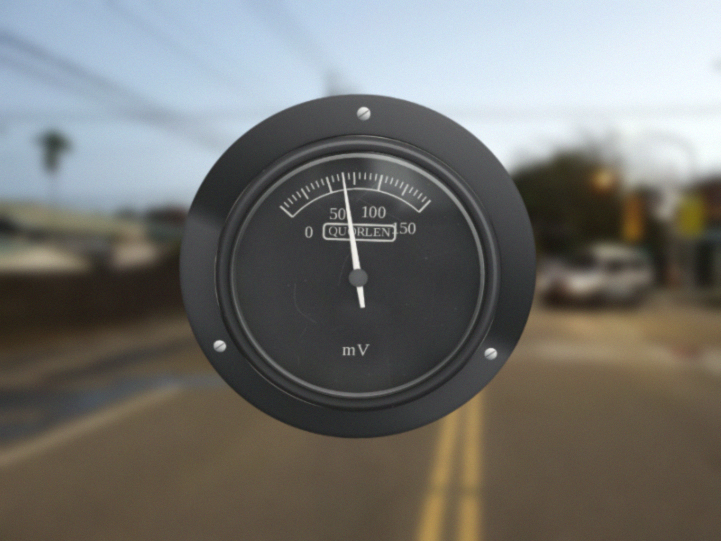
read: value=65 unit=mV
